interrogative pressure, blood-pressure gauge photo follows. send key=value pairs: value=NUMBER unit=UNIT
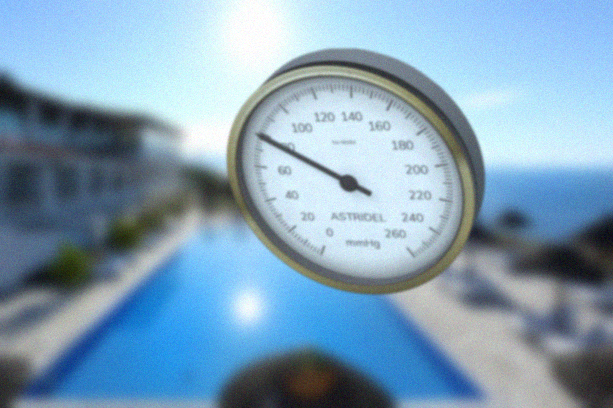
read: value=80 unit=mmHg
